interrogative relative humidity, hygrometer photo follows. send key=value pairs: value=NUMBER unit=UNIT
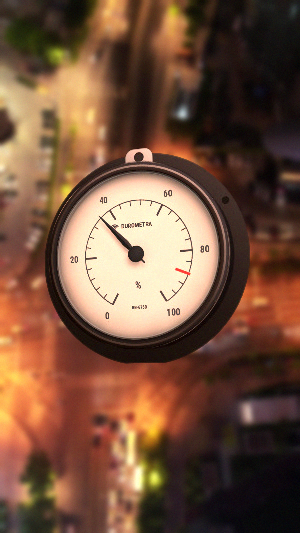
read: value=36 unit=%
